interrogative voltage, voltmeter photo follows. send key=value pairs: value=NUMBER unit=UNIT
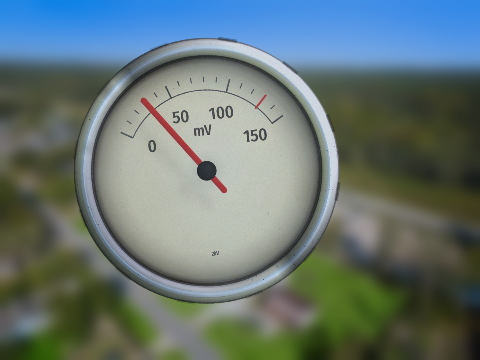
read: value=30 unit=mV
